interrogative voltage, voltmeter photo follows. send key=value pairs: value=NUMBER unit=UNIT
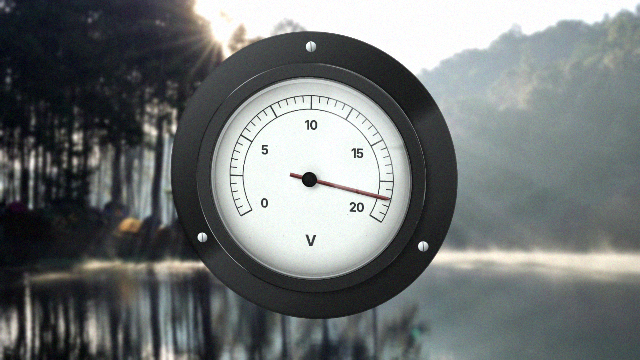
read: value=18.5 unit=V
